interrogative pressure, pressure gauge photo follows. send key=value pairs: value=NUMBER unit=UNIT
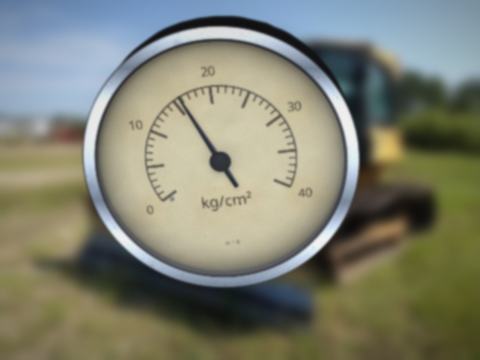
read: value=16 unit=kg/cm²
